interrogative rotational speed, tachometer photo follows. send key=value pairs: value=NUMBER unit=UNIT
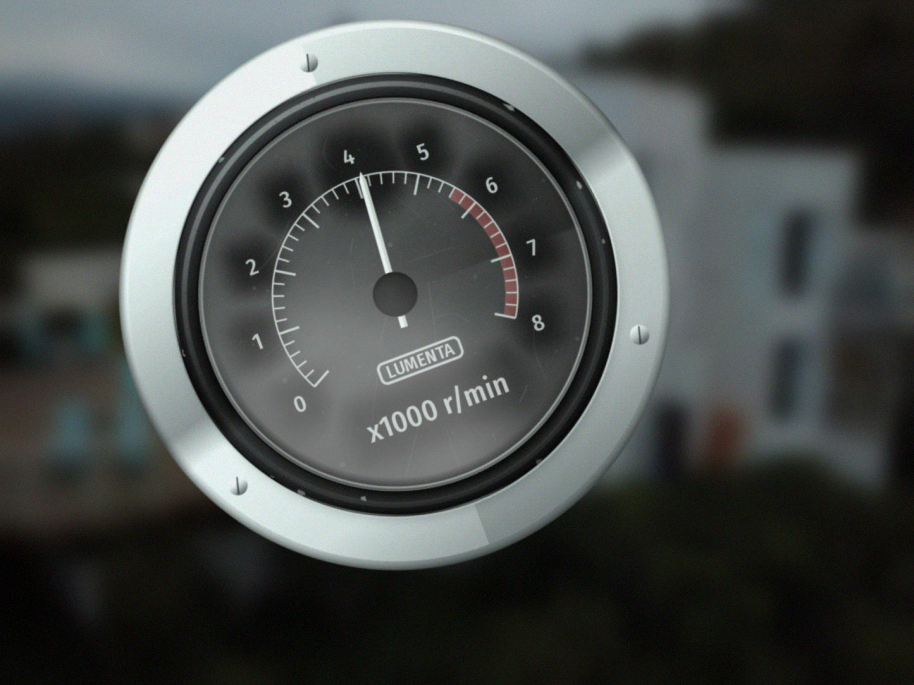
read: value=4100 unit=rpm
